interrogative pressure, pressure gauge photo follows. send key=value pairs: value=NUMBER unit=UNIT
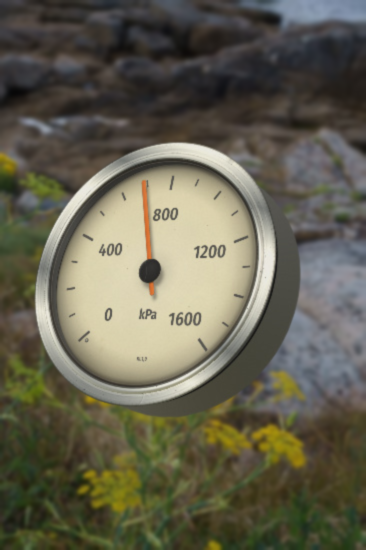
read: value=700 unit=kPa
